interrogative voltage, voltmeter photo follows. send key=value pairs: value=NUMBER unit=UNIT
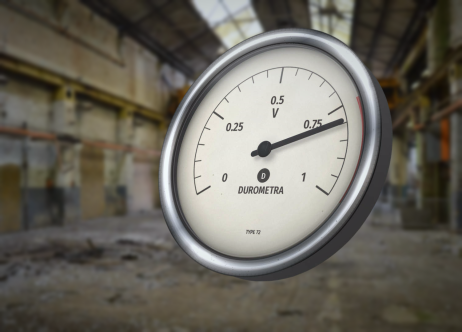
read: value=0.8 unit=V
